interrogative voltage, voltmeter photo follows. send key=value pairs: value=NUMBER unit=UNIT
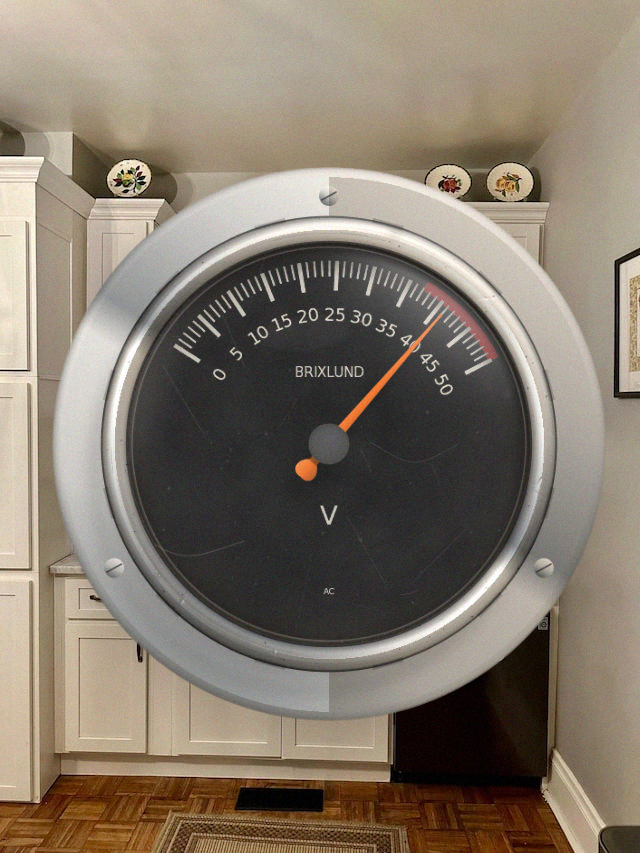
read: value=41 unit=V
